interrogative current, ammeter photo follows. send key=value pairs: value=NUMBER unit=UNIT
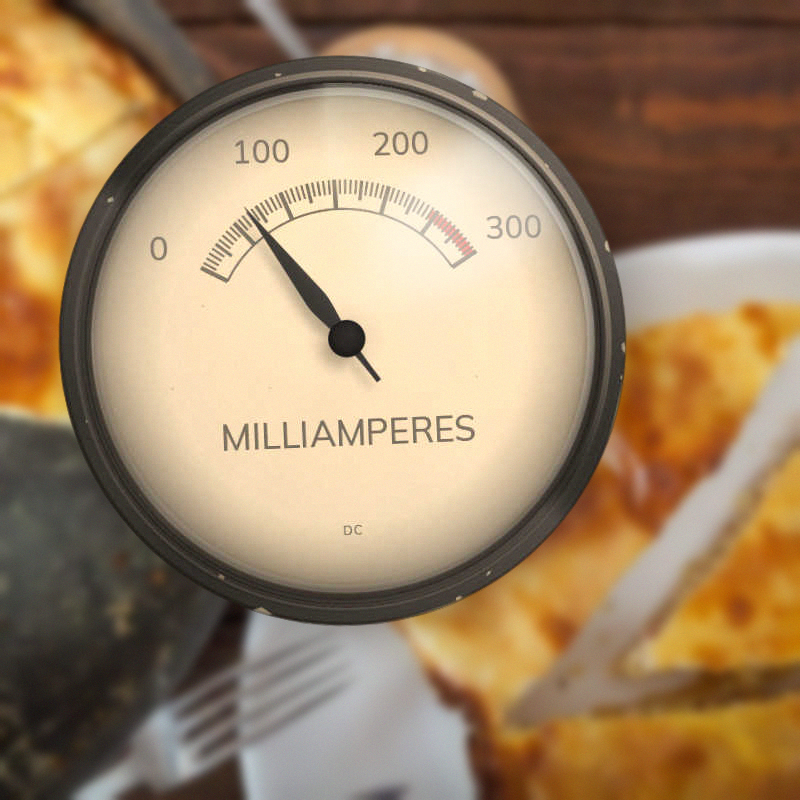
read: value=65 unit=mA
